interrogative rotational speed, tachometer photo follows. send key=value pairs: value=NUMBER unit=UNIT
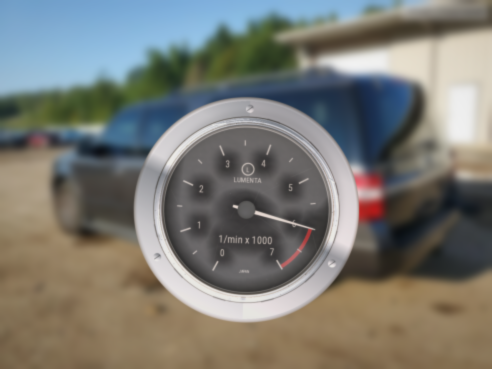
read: value=6000 unit=rpm
